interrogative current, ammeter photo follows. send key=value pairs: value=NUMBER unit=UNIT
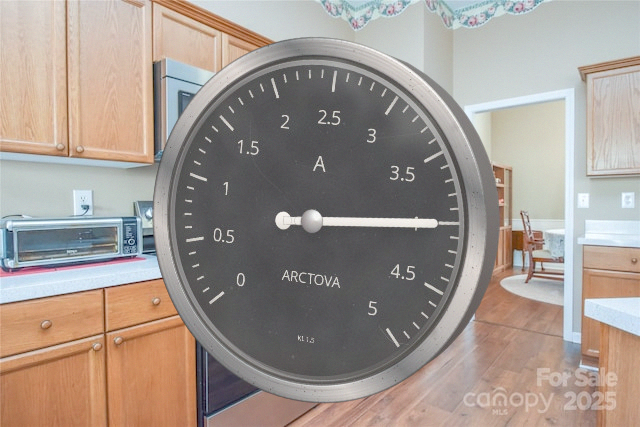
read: value=4 unit=A
